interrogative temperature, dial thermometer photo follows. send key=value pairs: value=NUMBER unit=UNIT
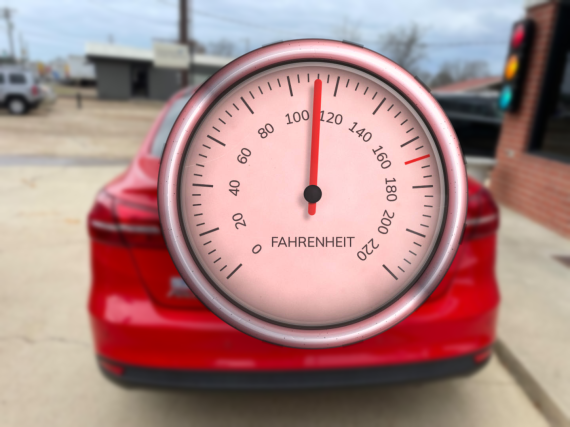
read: value=112 unit=°F
